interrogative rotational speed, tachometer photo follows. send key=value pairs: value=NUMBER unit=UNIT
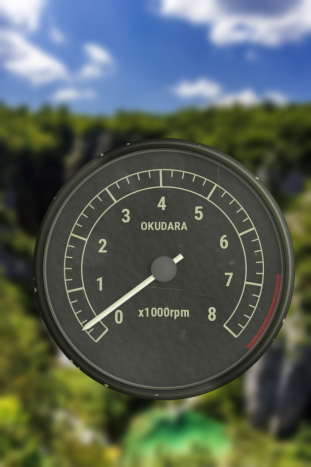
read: value=300 unit=rpm
